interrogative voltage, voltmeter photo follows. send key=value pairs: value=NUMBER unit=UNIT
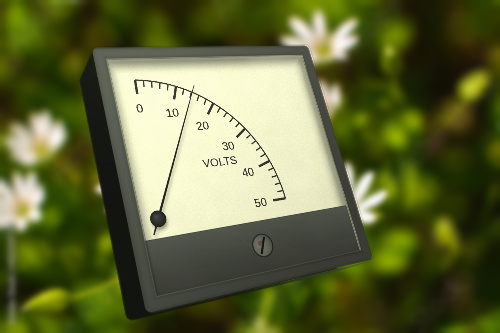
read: value=14 unit=V
